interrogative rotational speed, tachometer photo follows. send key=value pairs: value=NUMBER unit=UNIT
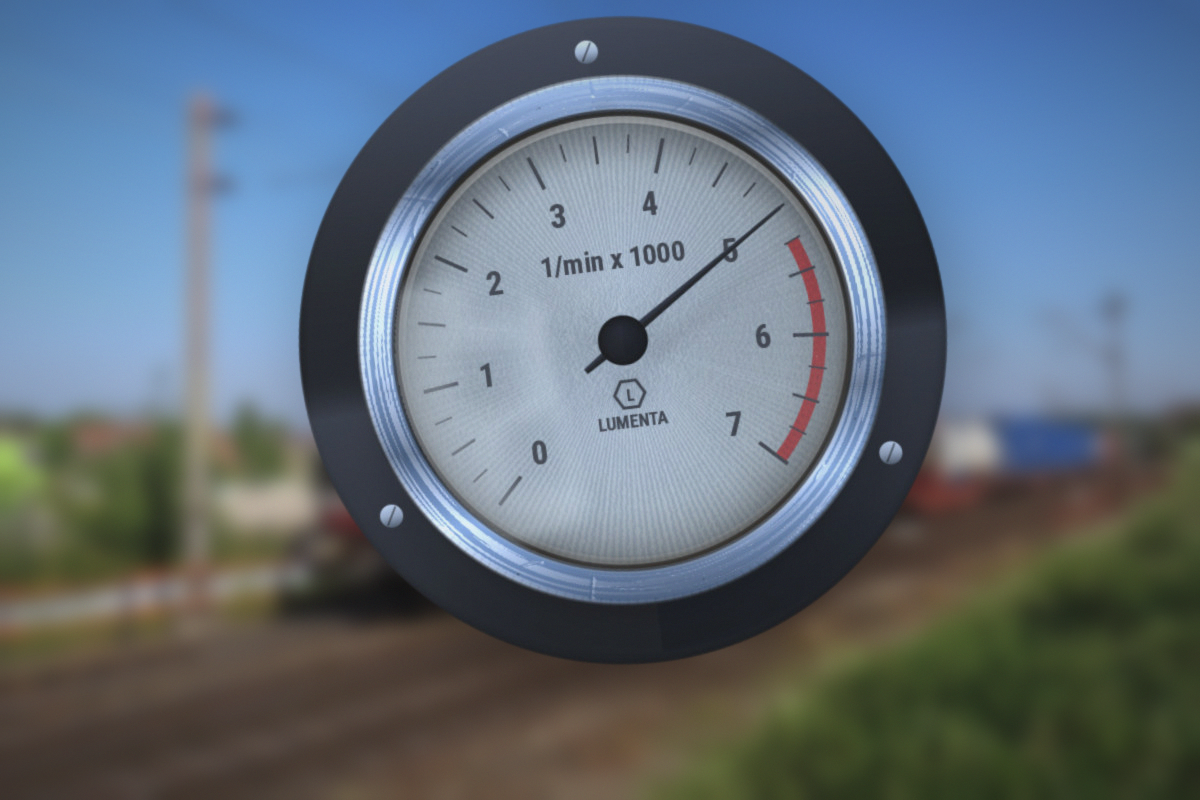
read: value=5000 unit=rpm
